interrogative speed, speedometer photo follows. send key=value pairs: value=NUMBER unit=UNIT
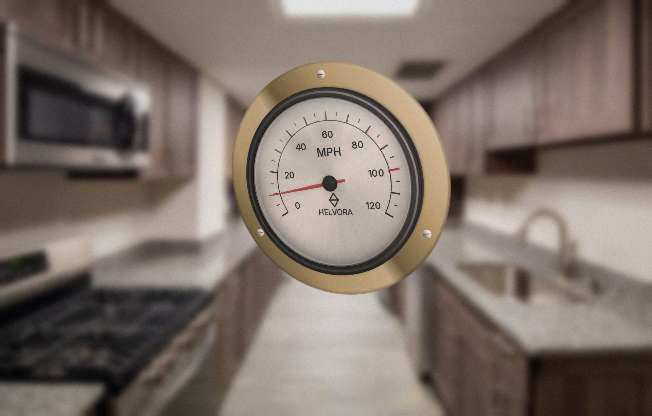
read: value=10 unit=mph
